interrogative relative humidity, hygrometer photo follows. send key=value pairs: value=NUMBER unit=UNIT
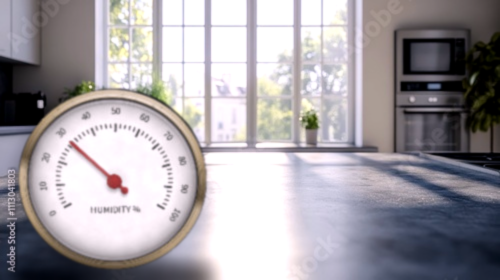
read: value=30 unit=%
